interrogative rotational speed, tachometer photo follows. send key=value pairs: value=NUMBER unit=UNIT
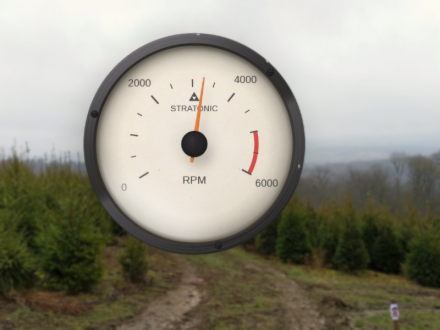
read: value=3250 unit=rpm
